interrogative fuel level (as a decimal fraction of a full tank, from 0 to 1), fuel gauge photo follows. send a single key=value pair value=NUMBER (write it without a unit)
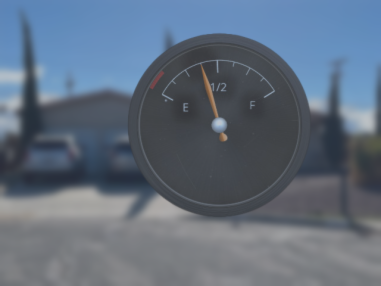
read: value=0.375
